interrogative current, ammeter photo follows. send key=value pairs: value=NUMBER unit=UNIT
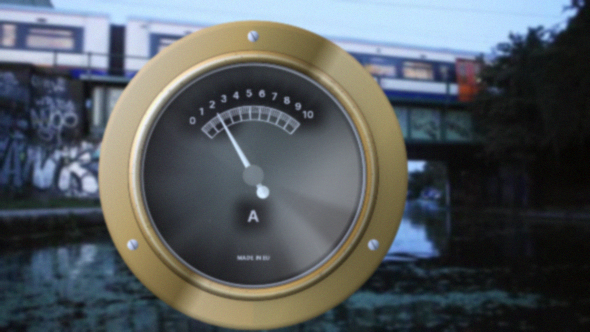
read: value=2 unit=A
